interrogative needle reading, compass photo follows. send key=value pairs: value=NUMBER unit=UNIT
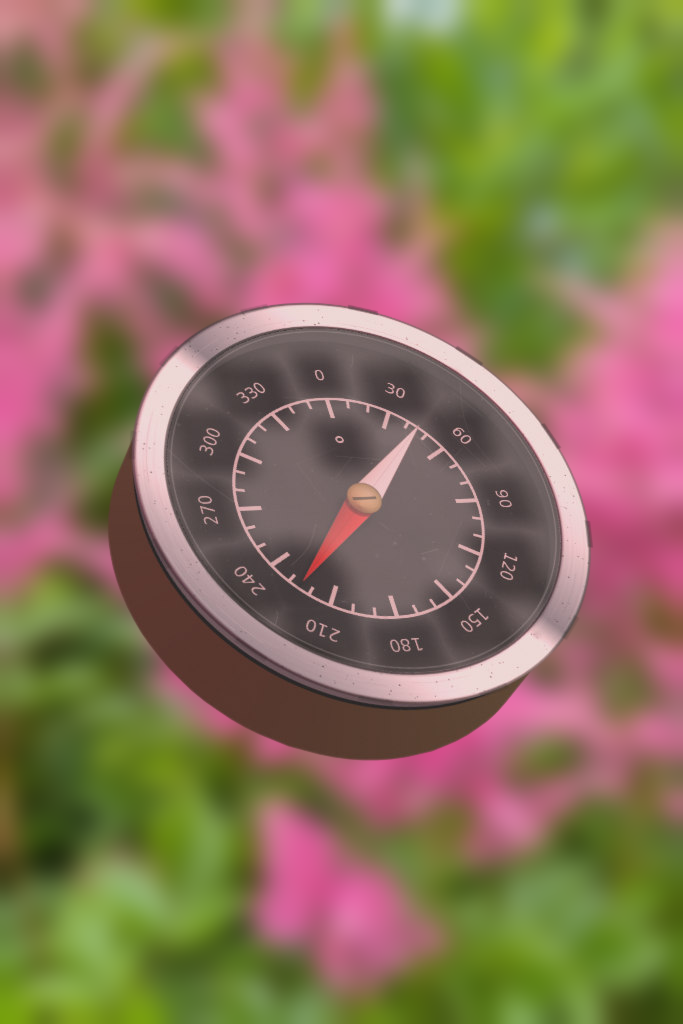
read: value=225 unit=°
